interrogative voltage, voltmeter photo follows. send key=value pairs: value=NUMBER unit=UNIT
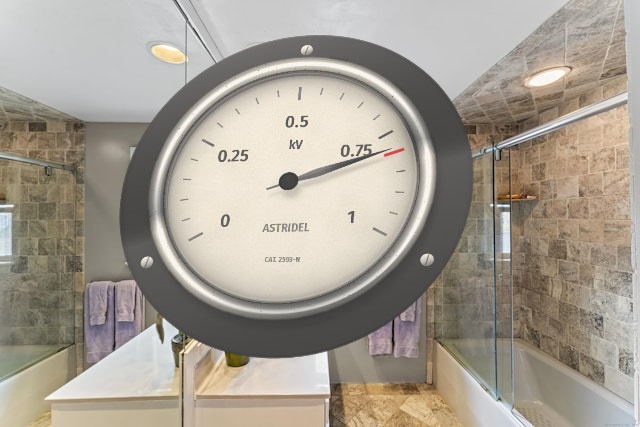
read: value=0.8 unit=kV
